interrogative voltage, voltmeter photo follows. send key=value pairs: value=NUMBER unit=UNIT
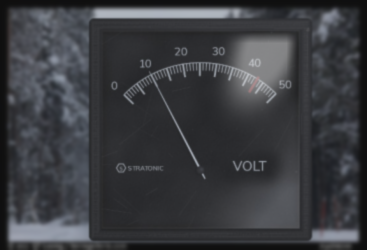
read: value=10 unit=V
